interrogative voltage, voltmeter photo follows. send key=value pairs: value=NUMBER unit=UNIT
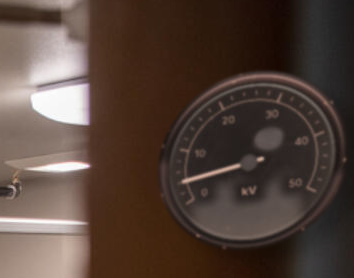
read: value=4 unit=kV
